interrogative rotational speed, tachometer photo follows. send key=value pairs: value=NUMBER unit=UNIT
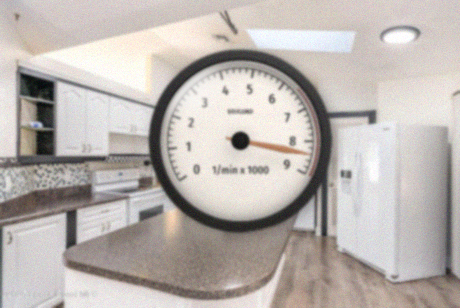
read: value=8400 unit=rpm
